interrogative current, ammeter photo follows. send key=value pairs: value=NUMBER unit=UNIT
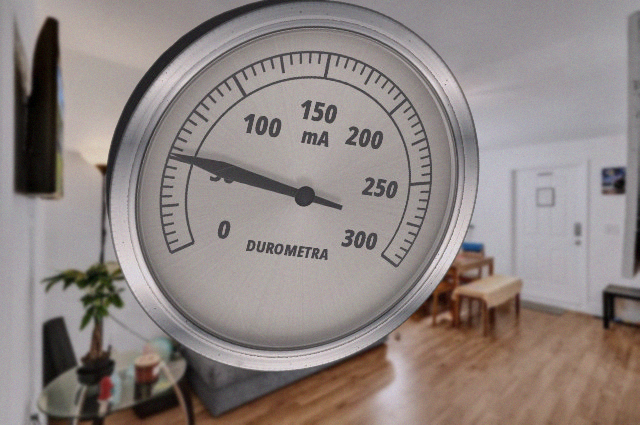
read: value=52.5 unit=mA
